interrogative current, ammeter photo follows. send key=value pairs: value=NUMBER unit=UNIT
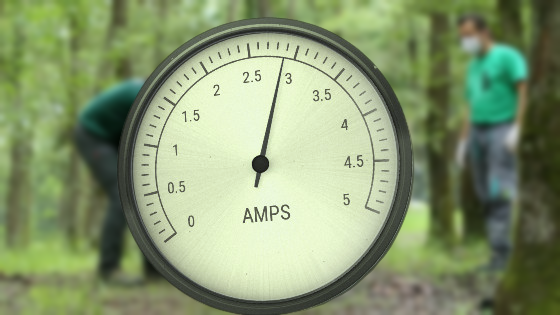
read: value=2.9 unit=A
